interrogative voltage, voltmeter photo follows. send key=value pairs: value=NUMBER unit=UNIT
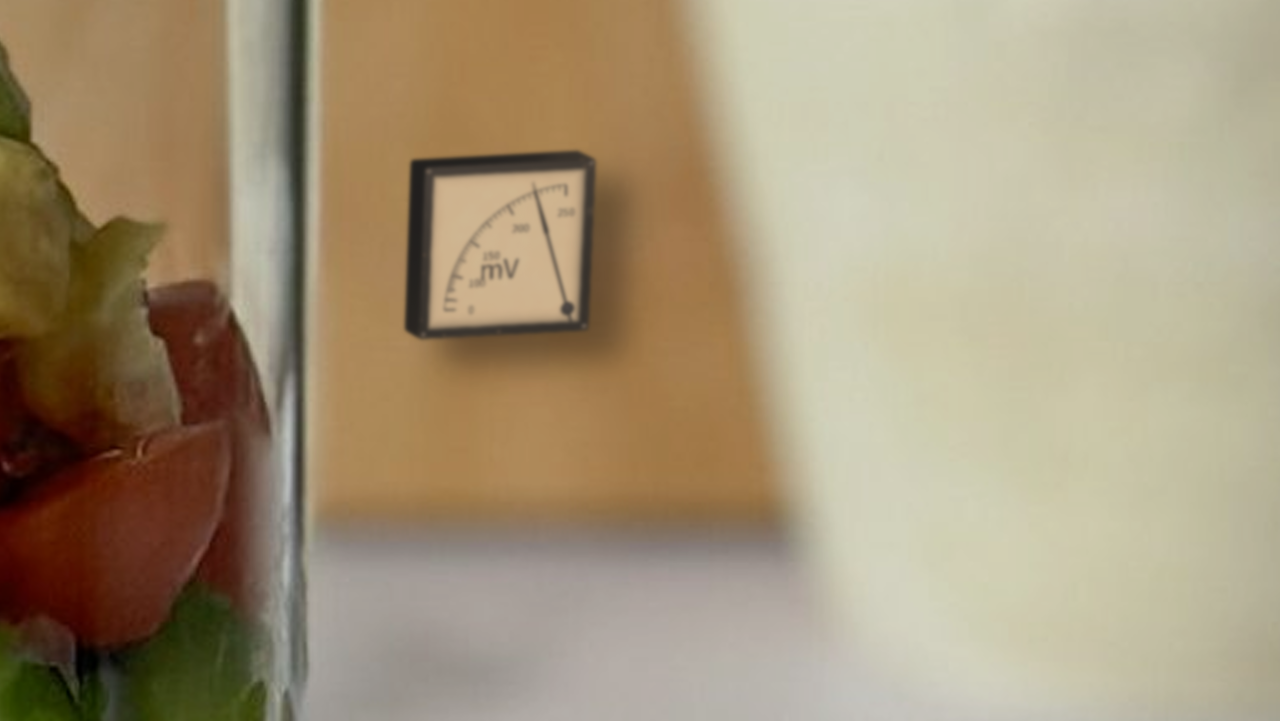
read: value=225 unit=mV
